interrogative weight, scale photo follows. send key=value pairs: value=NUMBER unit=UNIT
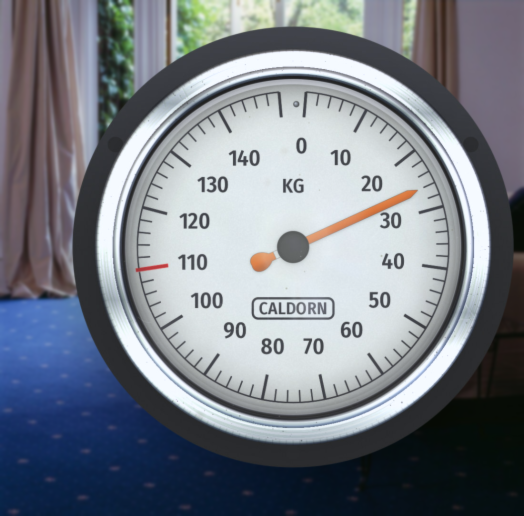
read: value=26 unit=kg
